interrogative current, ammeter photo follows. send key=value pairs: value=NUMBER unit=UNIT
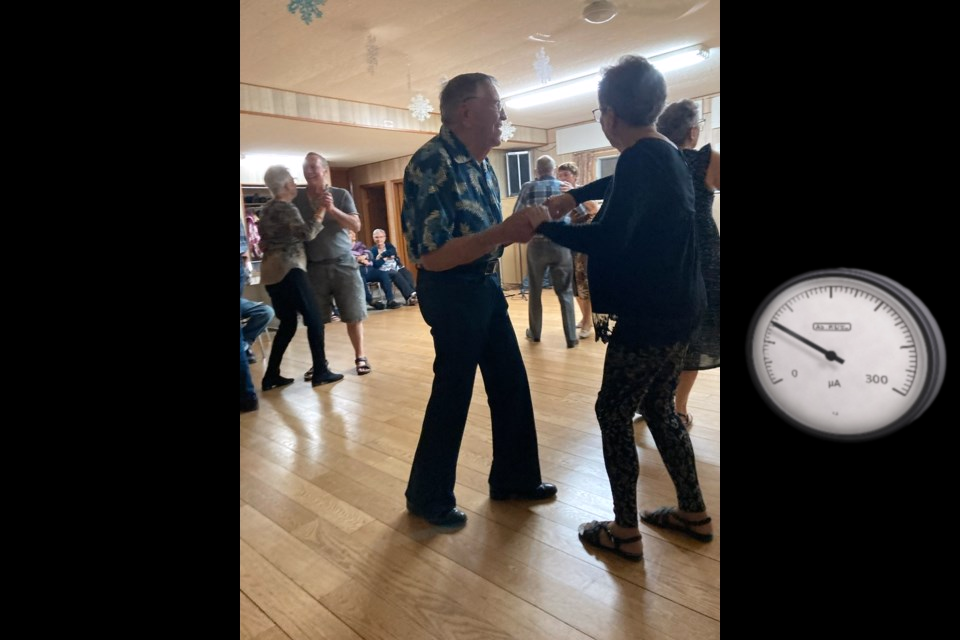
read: value=75 unit=µA
